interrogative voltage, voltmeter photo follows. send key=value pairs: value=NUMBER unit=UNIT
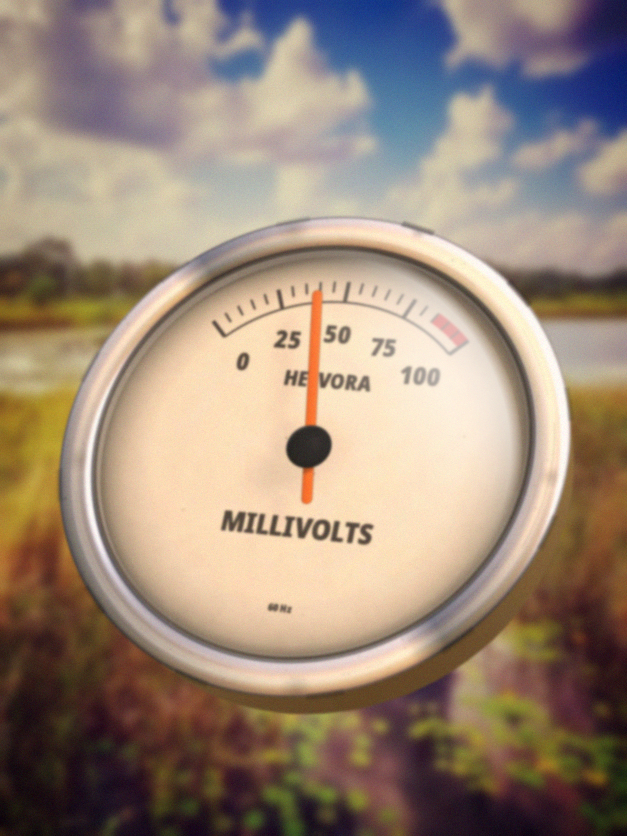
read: value=40 unit=mV
